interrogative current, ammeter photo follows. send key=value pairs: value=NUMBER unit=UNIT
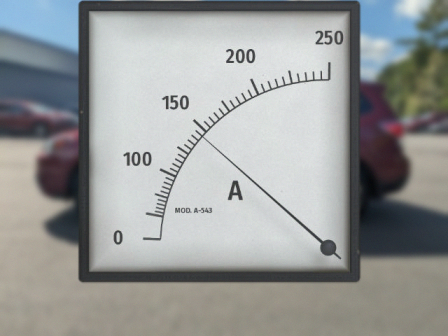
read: value=145 unit=A
